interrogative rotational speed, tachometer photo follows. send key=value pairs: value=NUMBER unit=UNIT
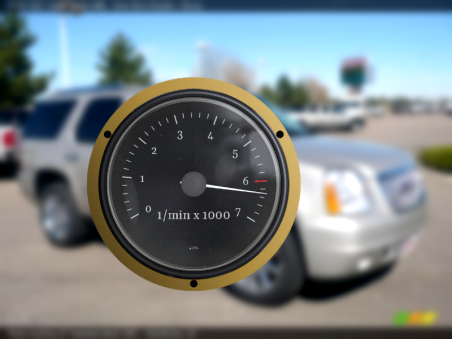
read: value=6300 unit=rpm
